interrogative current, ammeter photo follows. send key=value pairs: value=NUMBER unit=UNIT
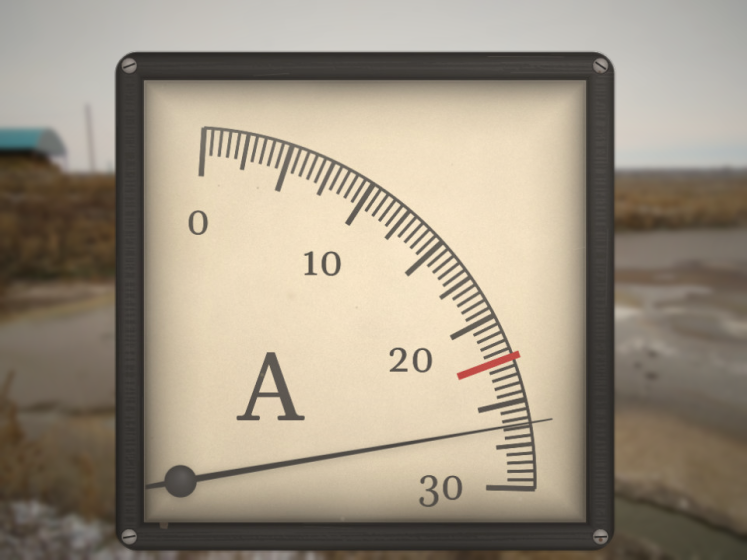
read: value=26.25 unit=A
